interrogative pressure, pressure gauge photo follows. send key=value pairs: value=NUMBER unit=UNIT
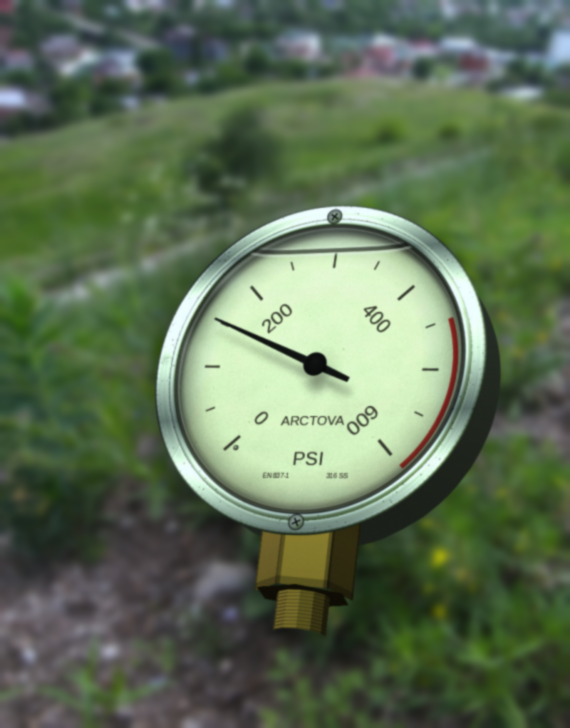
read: value=150 unit=psi
